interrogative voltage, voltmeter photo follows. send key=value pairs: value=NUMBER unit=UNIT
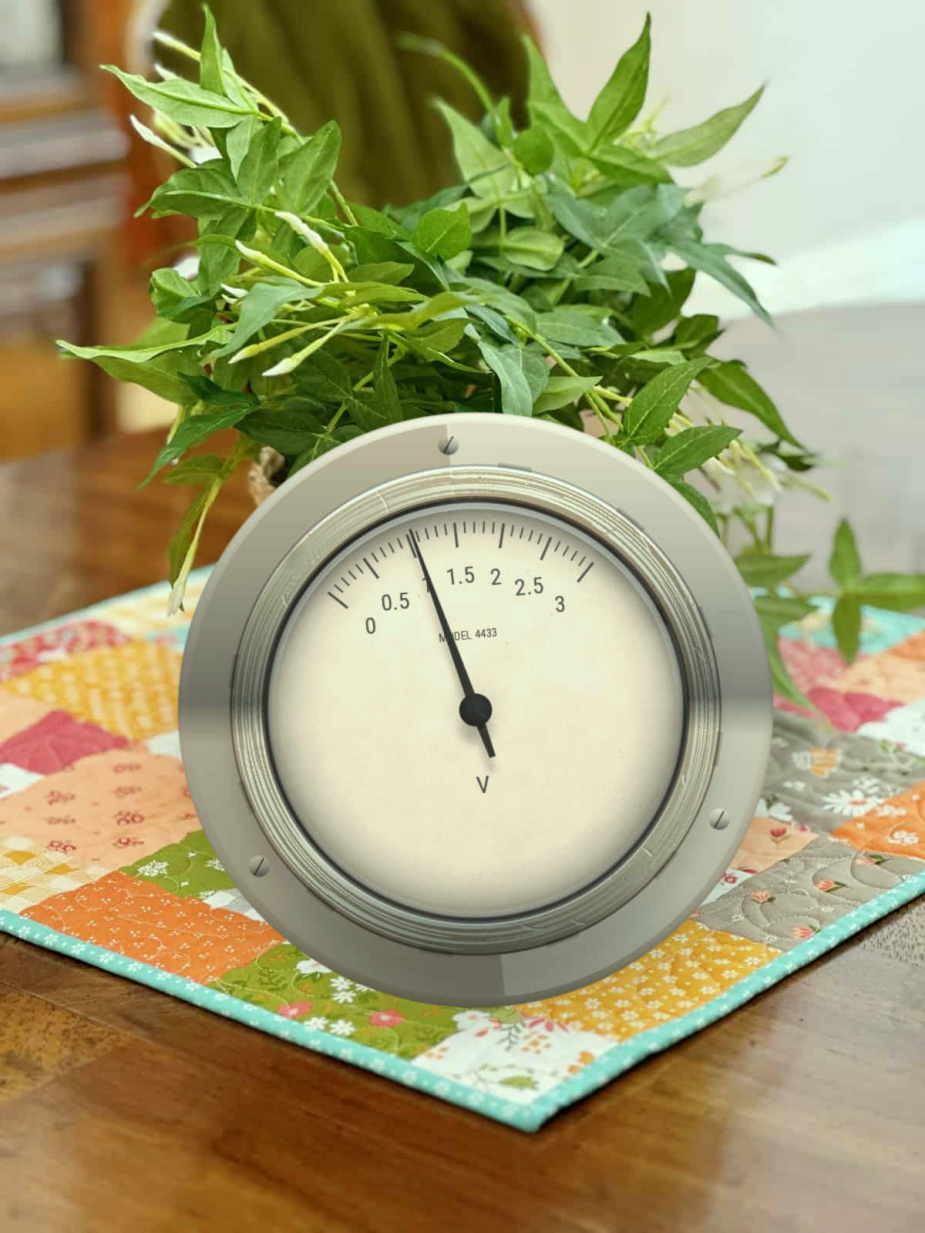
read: value=1.05 unit=V
